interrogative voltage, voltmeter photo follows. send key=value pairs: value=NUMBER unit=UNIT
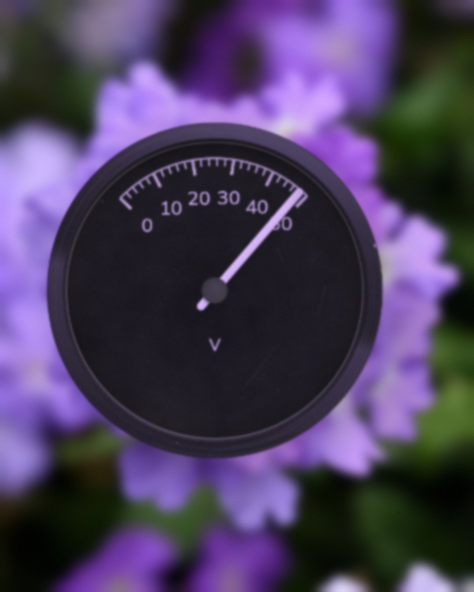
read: value=48 unit=V
